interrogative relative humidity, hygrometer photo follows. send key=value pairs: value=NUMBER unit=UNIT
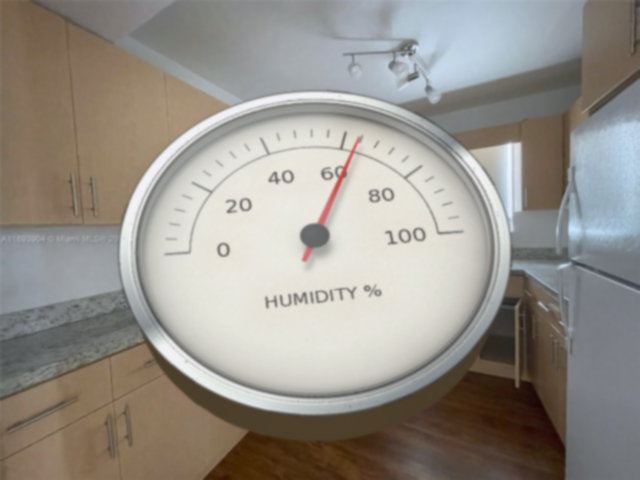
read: value=64 unit=%
